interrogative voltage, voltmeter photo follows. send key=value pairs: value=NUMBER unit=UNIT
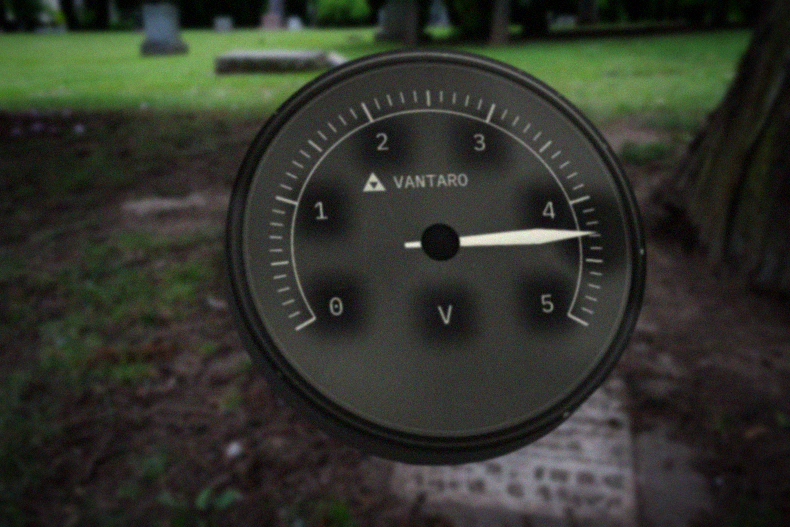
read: value=4.3 unit=V
